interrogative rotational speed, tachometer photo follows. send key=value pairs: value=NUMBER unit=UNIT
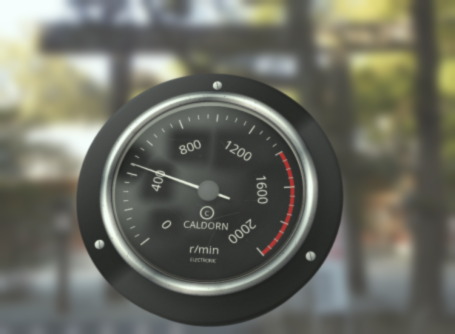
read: value=450 unit=rpm
